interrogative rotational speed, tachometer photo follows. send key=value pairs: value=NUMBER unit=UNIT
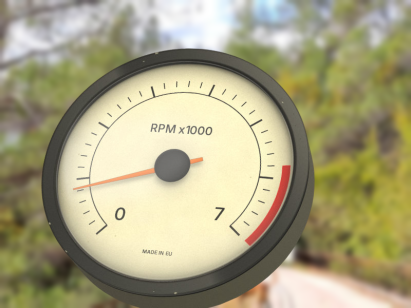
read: value=800 unit=rpm
